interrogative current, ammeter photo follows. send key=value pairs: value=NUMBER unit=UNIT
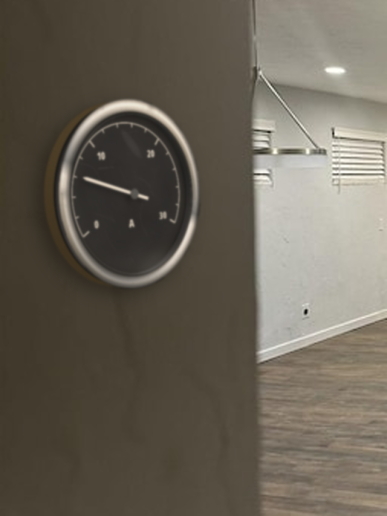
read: value=6 unit=A
